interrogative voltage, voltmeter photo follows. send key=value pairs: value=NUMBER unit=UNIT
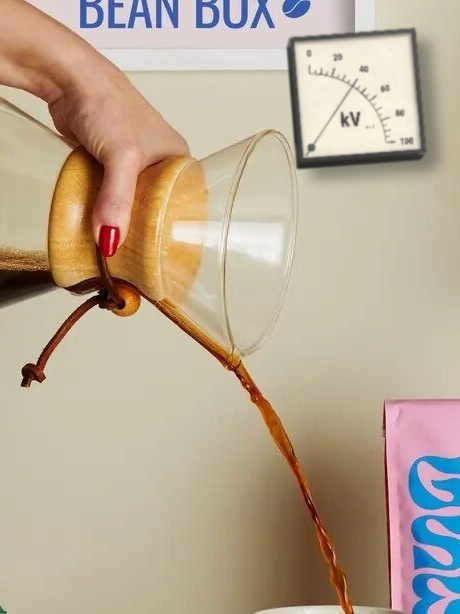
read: value=40 unit=kV
